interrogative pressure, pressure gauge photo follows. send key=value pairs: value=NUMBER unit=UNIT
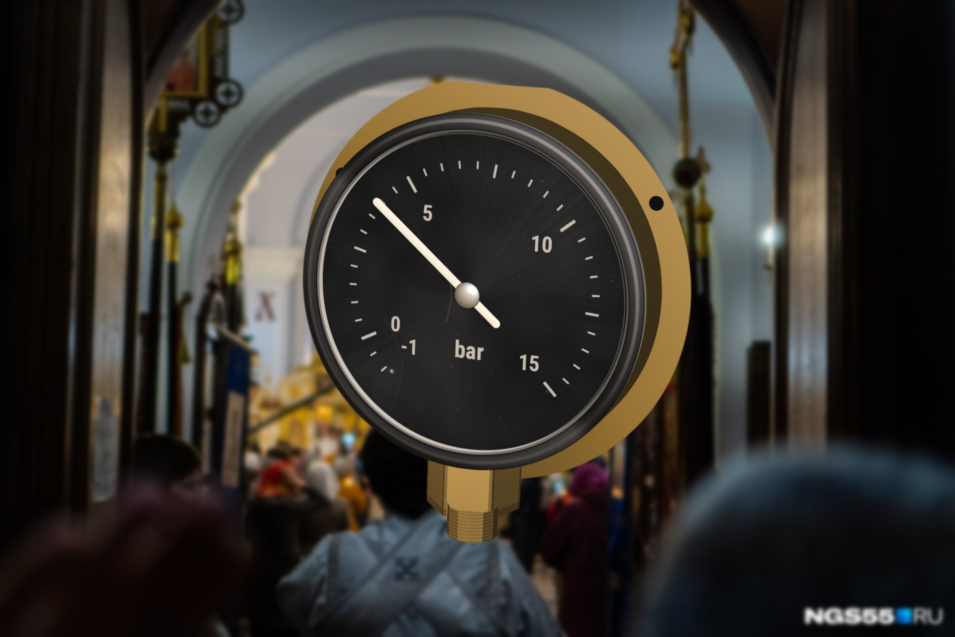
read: value=4 unit=bar
